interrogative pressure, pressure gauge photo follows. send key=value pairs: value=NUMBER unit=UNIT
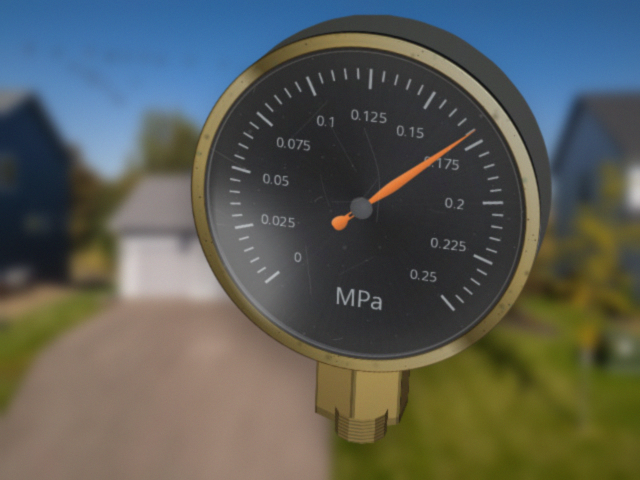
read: value=0.17 unit=MPa
